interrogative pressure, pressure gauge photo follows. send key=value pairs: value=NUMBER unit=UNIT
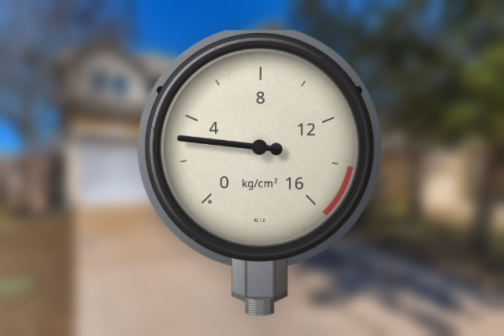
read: value=3 unit=kg/cm²
